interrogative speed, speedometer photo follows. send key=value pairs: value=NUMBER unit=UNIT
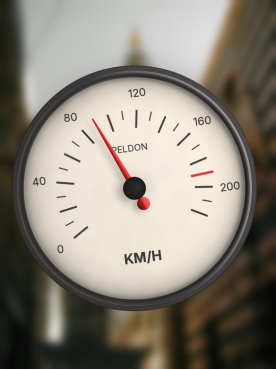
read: value=90 unit=km/h
